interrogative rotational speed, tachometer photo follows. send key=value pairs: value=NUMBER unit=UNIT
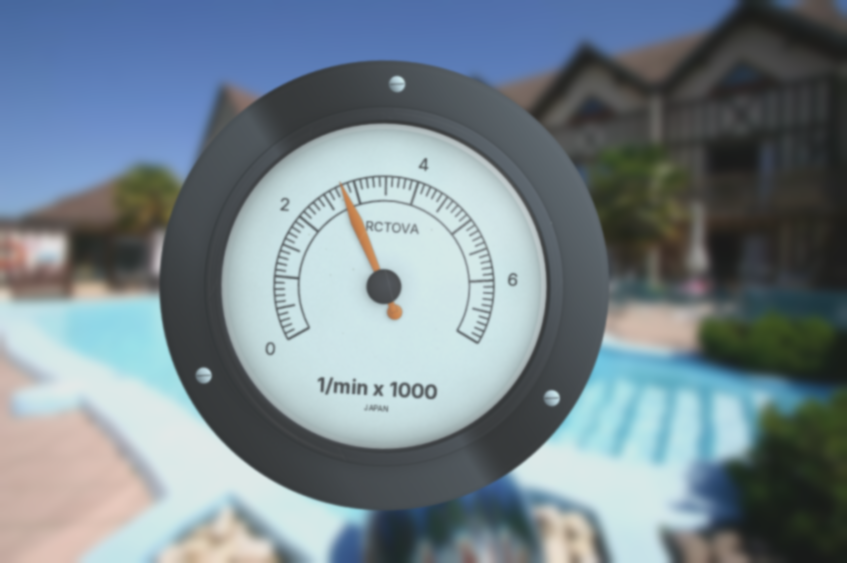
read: value=2800 unit=rpm
